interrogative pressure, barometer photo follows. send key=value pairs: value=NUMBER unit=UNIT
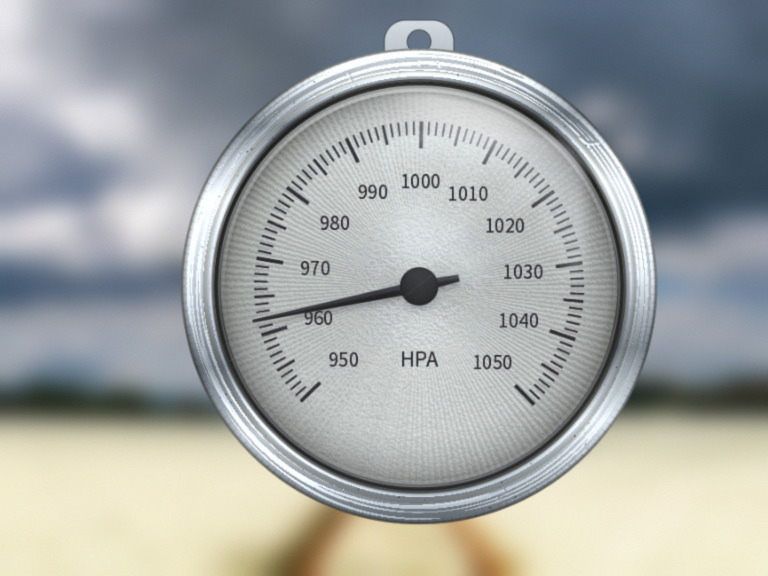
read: value=962 unit=hPa
